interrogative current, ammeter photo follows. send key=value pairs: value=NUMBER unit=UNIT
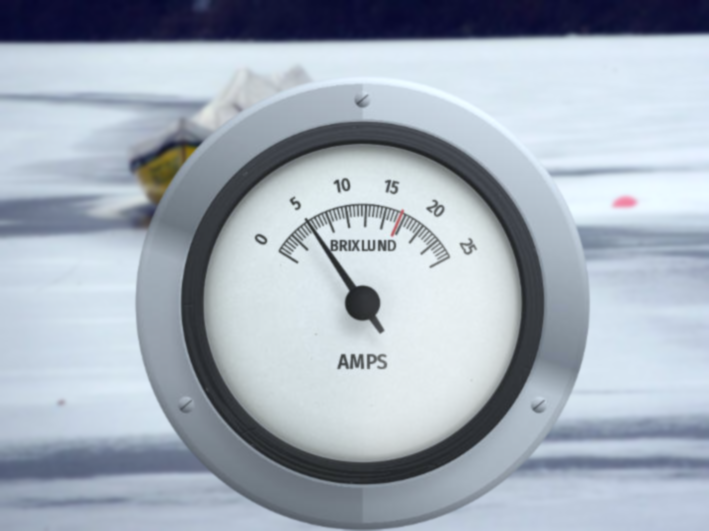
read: value=5 unit=A
